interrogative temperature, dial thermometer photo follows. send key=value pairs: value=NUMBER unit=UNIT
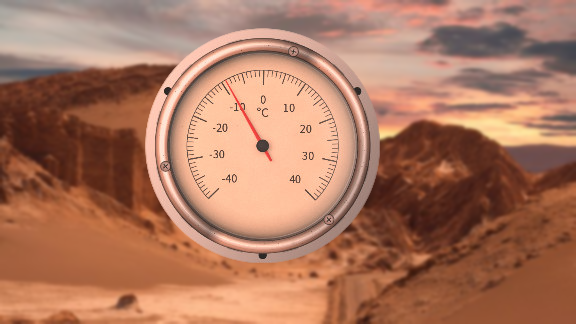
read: value=-9 unit=°C
